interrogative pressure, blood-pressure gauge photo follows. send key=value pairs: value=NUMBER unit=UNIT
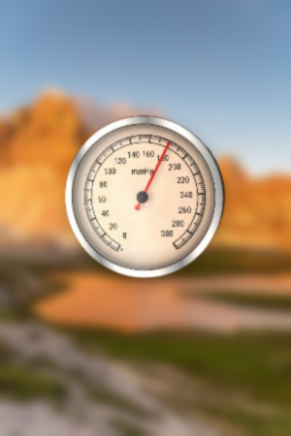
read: value=180 unit=mmHg
